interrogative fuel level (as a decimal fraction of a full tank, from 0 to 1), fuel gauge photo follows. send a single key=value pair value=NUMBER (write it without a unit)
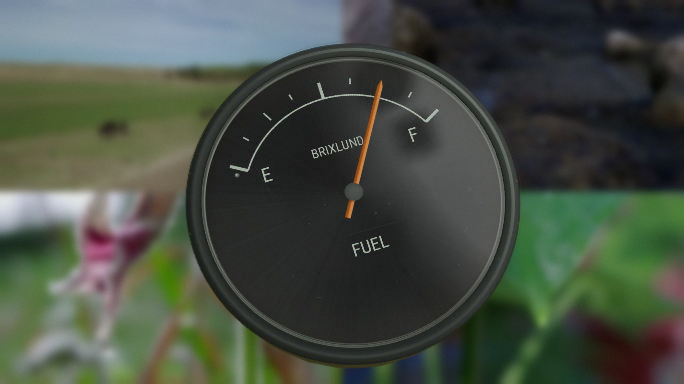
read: value=0.75
